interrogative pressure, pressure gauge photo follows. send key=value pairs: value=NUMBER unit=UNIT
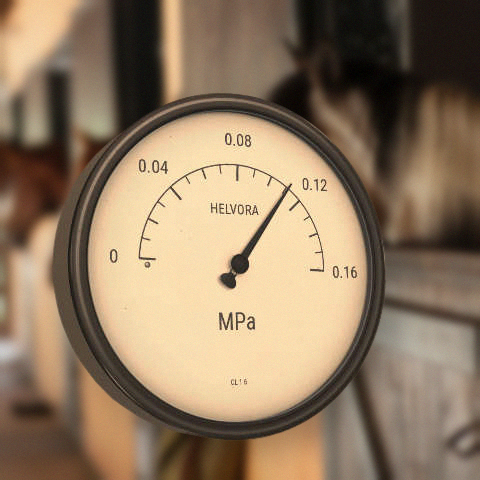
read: value=0.11 unit=MPa
